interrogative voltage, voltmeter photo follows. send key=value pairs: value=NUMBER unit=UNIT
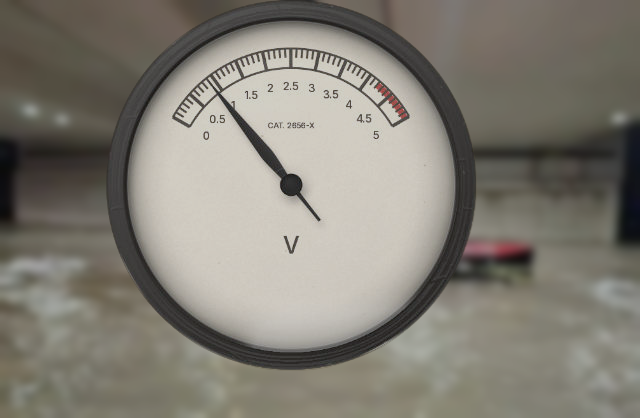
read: value=0.9 unit=V
